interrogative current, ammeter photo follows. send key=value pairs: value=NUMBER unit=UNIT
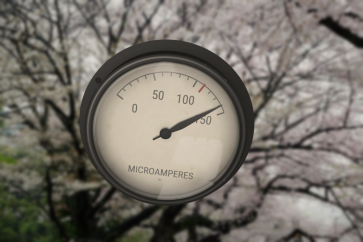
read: value=140 unit=µA
